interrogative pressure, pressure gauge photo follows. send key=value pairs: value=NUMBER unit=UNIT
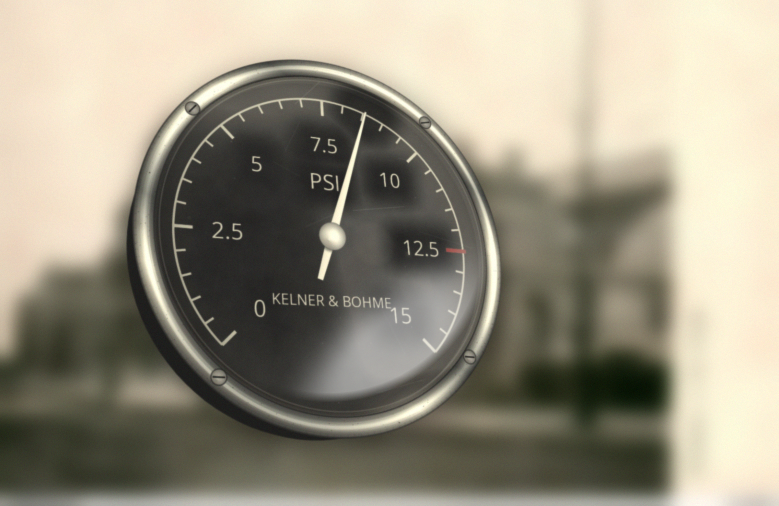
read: value=8.5 unit=psi
